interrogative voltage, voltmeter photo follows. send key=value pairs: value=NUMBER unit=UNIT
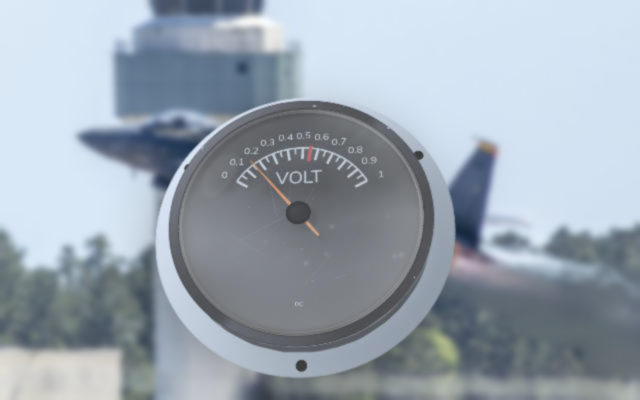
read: value=0.15 unit=V
